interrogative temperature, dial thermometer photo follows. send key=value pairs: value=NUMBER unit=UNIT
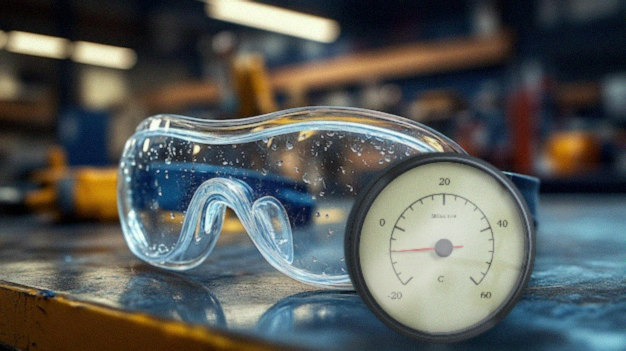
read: value=-8 unit=°C
